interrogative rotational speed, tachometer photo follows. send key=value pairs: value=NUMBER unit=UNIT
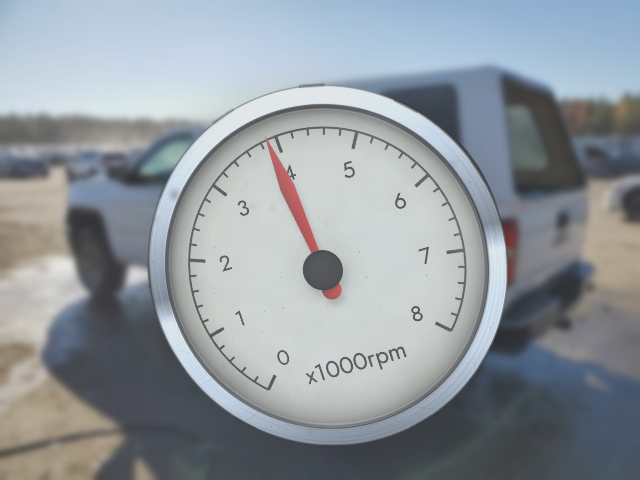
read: value=3900 unit=rpm
